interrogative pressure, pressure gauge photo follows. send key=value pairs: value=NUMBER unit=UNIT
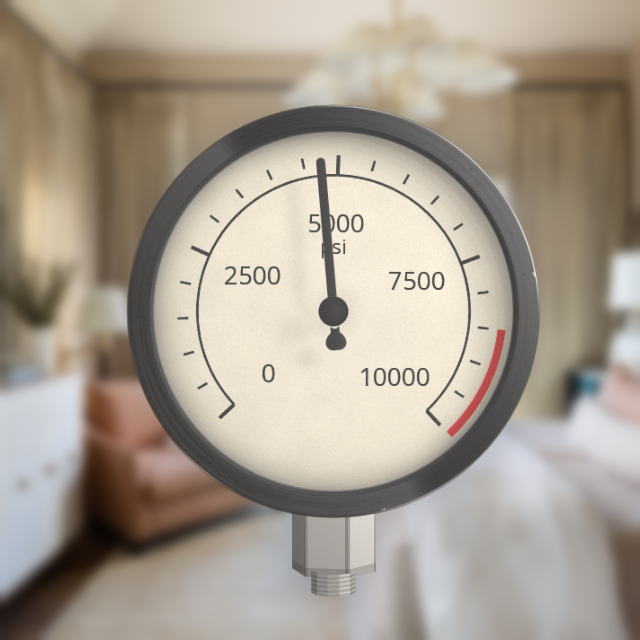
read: value=4750 unit=psi
